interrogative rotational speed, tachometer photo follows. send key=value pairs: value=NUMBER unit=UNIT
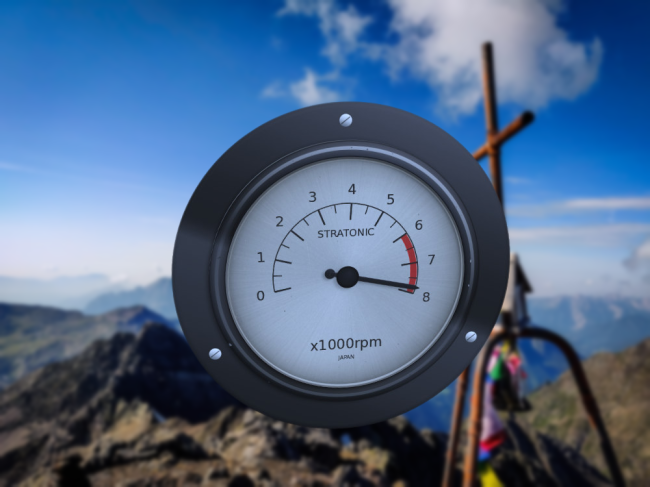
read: value=7750 unit=rpm
